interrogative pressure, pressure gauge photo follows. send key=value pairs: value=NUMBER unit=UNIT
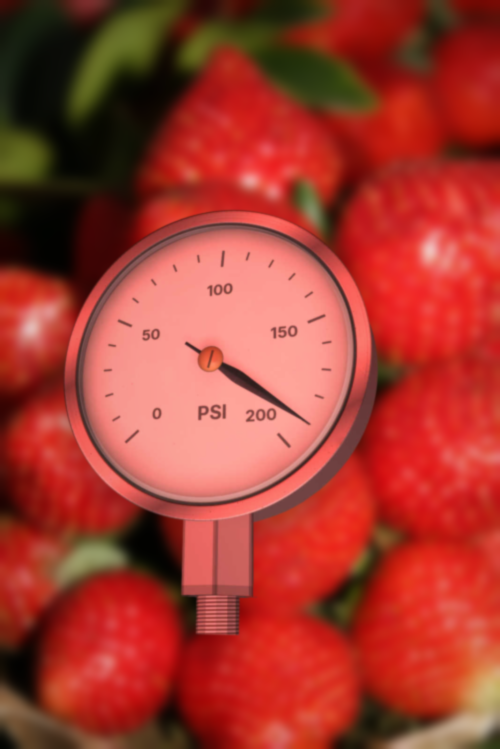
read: value=190 unit=psi
